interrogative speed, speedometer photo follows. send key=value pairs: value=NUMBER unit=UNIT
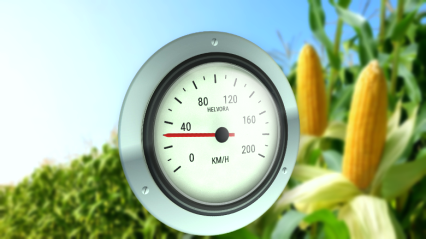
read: value=30 unit=km/h
